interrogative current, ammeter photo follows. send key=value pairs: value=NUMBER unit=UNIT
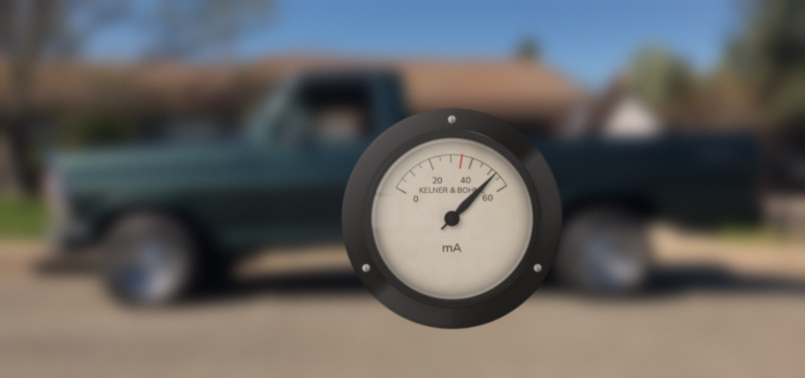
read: value=52.5 unit=mA
